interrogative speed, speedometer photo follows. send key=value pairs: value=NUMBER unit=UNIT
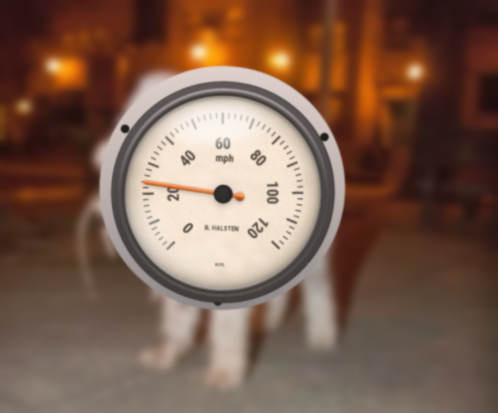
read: value=24 unit=mph
